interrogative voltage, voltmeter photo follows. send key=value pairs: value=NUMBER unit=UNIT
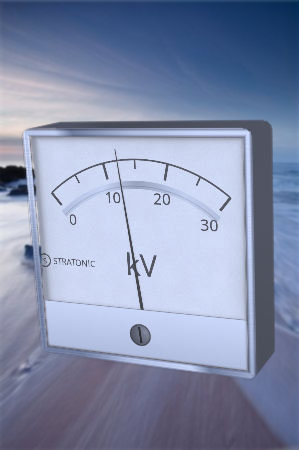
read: value=12.5 unit=kV
